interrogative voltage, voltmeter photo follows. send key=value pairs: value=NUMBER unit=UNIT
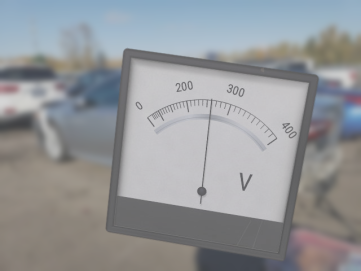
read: value=260 unit=V
